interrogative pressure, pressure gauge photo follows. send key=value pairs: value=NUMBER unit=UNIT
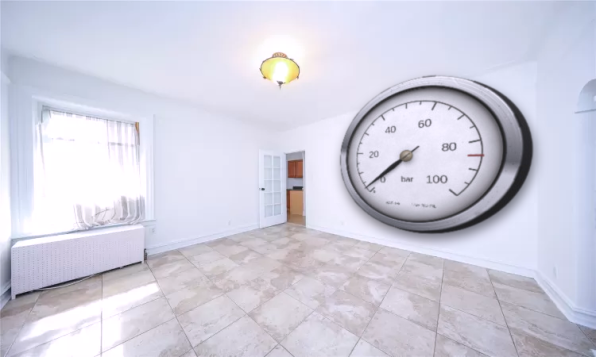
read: value=2.5 unit=bar
